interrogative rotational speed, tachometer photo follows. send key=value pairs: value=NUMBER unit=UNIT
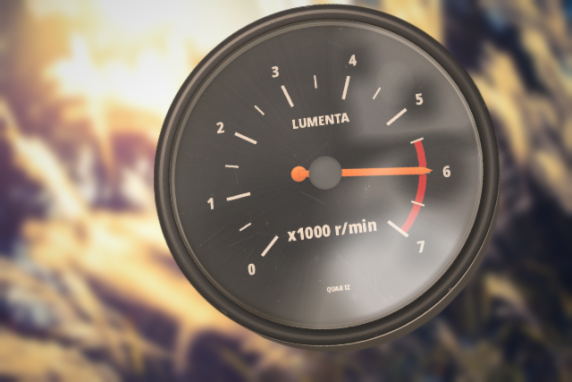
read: value=6000 unit=rpm
